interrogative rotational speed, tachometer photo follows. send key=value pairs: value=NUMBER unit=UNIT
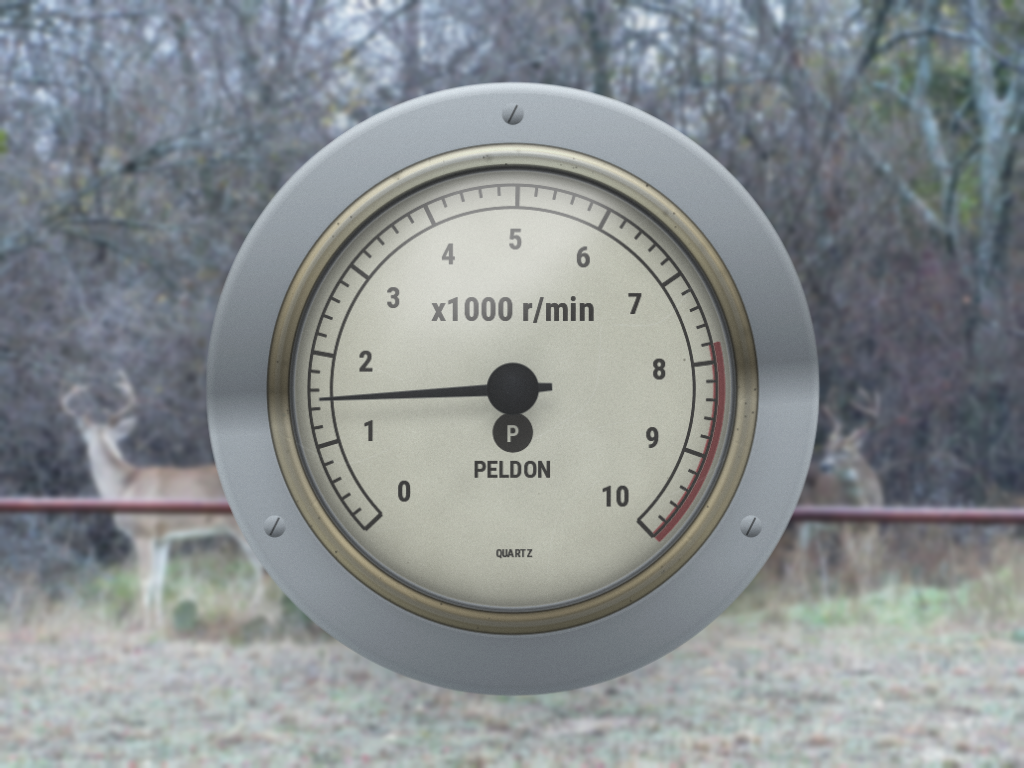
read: value=1500 unit=rpm
